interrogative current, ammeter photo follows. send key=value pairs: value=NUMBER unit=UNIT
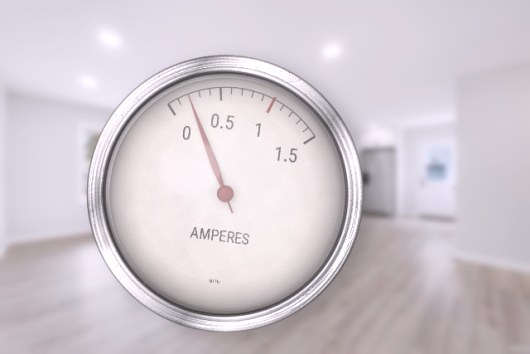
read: value=0.2 unit=A
